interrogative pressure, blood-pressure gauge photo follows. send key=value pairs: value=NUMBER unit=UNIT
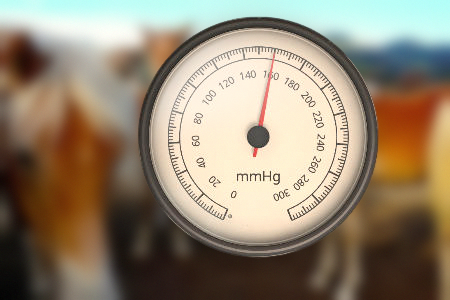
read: value=160 unit=mmHg
